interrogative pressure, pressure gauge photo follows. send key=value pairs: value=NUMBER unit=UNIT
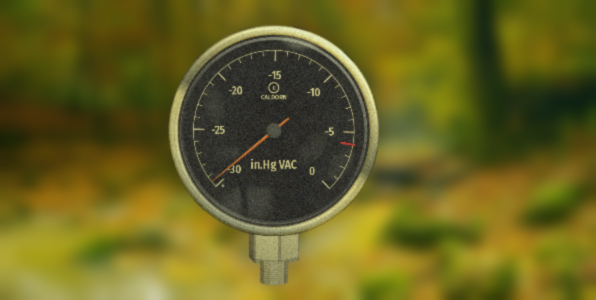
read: value=-29.5 unit=inHg
